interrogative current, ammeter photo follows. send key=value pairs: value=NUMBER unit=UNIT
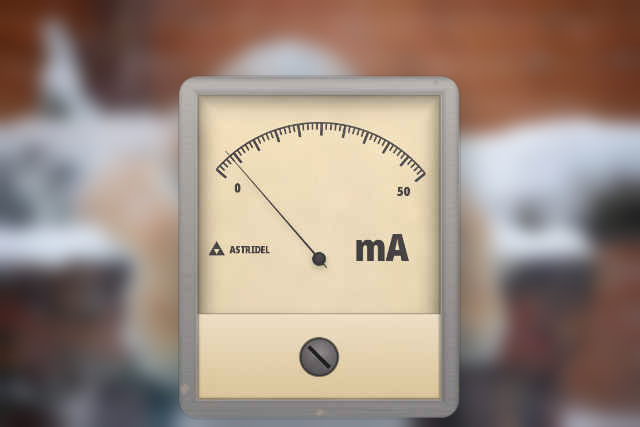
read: value=4 unit=mA
